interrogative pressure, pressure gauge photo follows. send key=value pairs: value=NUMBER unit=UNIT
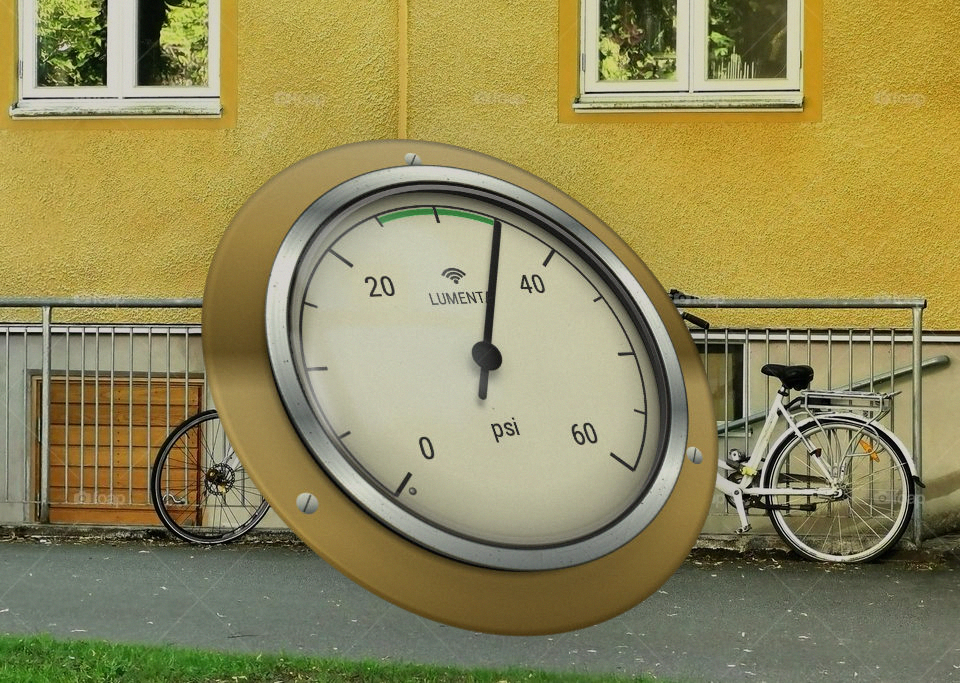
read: value=35 unit=psi
